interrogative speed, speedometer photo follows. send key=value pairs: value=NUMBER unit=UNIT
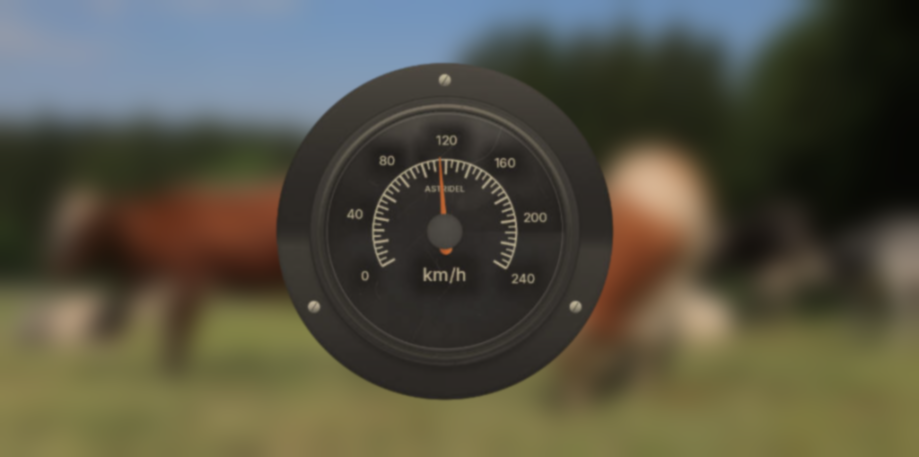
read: value=115 unit=km/h
